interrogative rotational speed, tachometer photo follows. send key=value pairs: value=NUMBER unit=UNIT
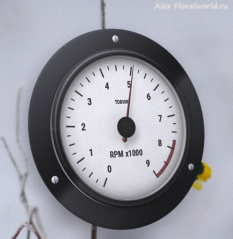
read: value=5000 unit=rpm
